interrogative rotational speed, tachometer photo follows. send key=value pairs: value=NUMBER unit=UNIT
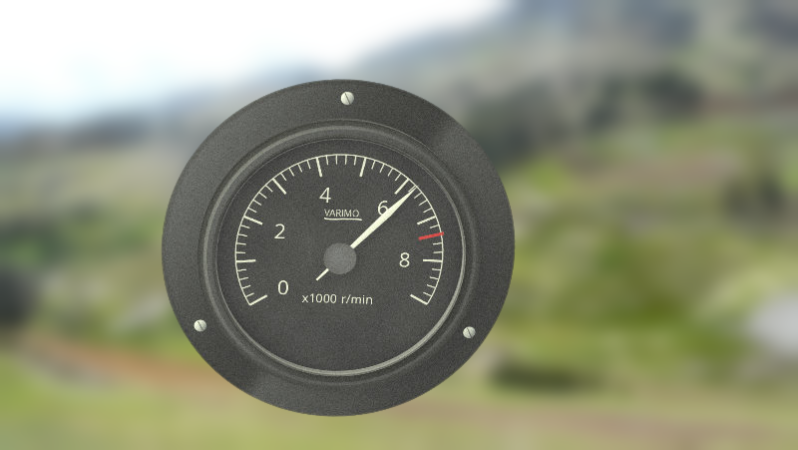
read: value=6200 unit=rpm
